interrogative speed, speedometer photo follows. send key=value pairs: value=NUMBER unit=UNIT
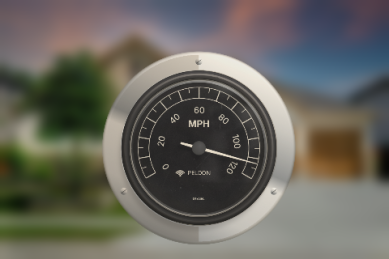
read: value=112.5 unit=mph
